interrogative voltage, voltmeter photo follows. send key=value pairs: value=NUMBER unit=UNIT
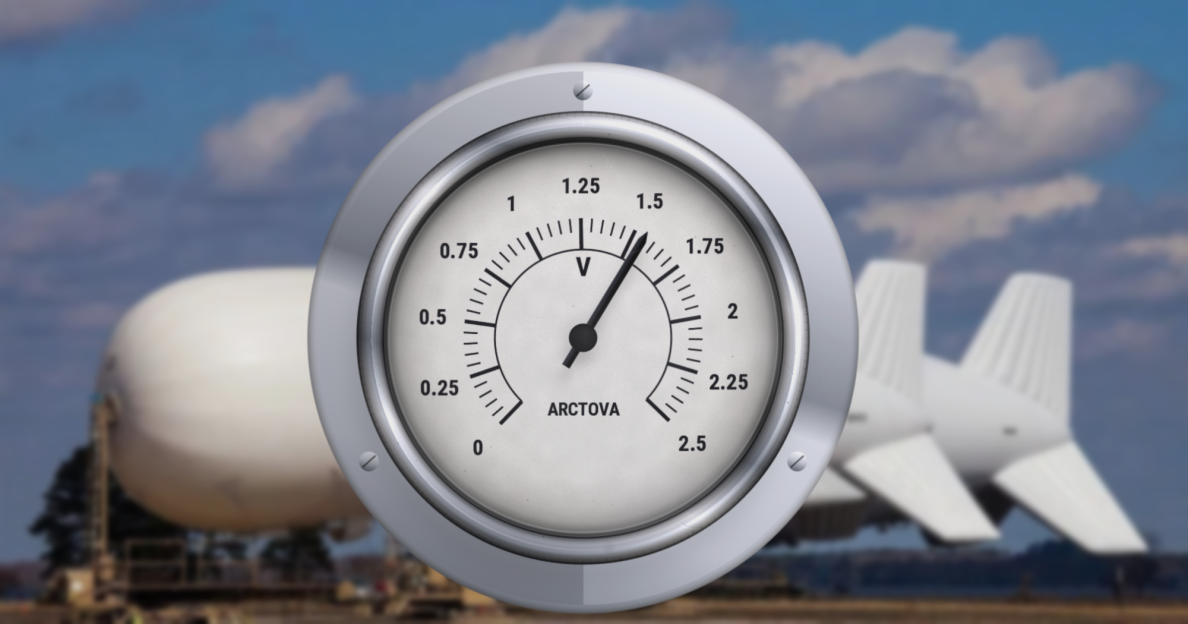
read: value=1.55 unit=V
